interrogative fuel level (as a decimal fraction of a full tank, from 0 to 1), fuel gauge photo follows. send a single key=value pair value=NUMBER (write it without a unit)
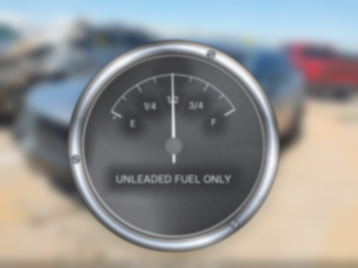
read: value=0.5
